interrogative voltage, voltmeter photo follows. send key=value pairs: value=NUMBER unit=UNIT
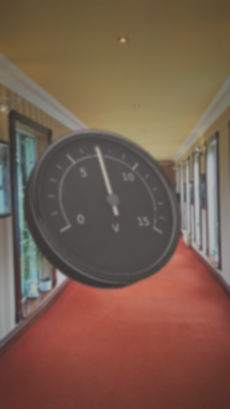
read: value=7 unit=V
